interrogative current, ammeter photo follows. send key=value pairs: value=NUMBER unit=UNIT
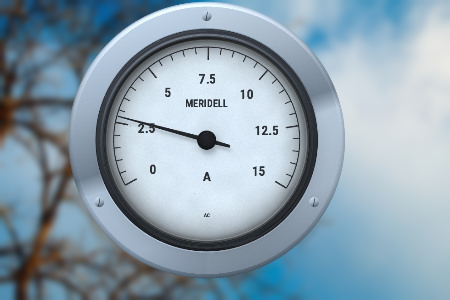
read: value=2.75 unit=A
